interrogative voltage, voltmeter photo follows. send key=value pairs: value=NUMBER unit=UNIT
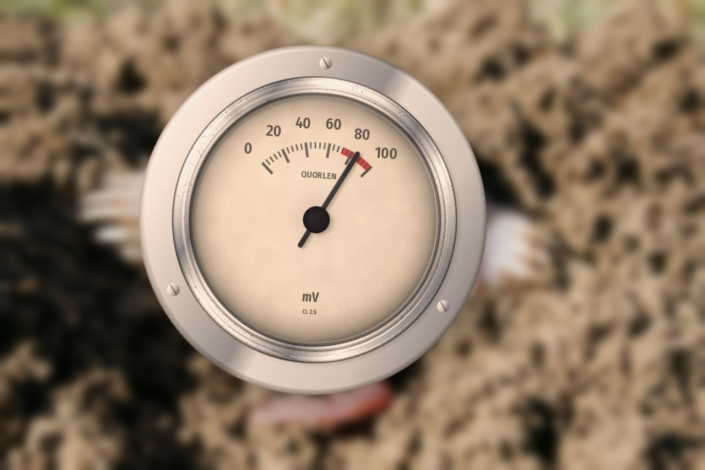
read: value=84 unit=mV
